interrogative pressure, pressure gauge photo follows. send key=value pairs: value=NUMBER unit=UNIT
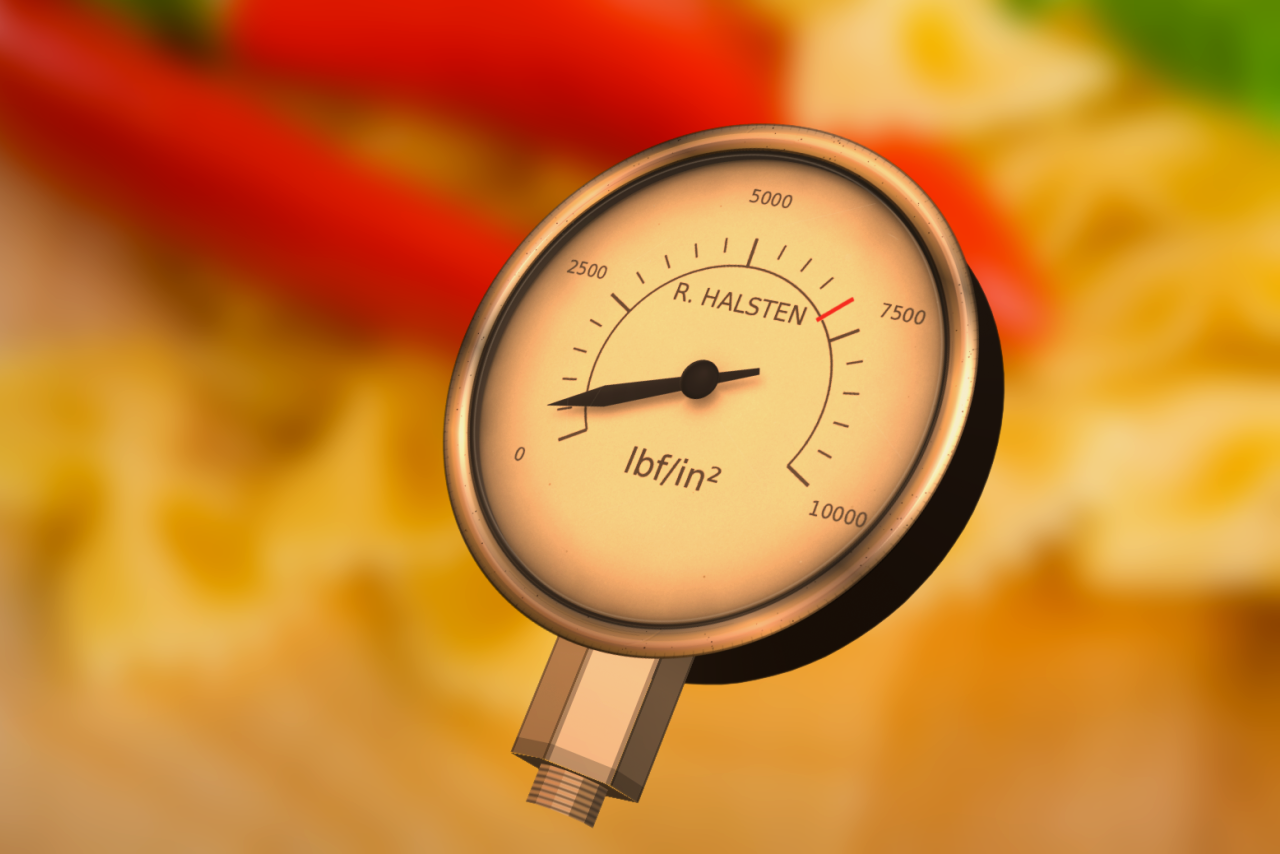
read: value=500 unit=psi
